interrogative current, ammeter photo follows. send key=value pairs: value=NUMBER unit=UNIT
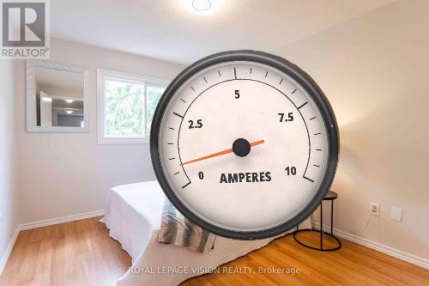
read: value=0.75 unit=A
